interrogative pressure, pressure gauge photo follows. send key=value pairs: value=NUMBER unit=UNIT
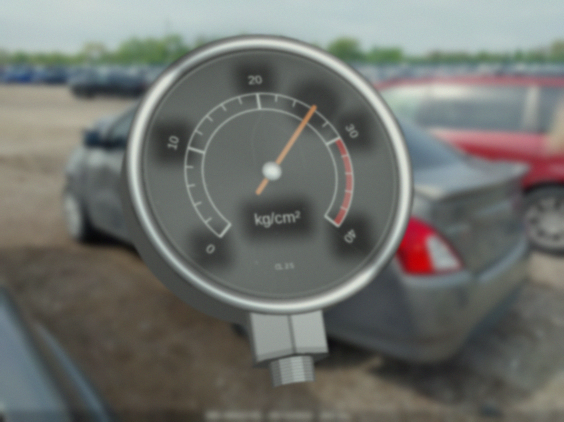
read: value=26 unit=kg/cm²
